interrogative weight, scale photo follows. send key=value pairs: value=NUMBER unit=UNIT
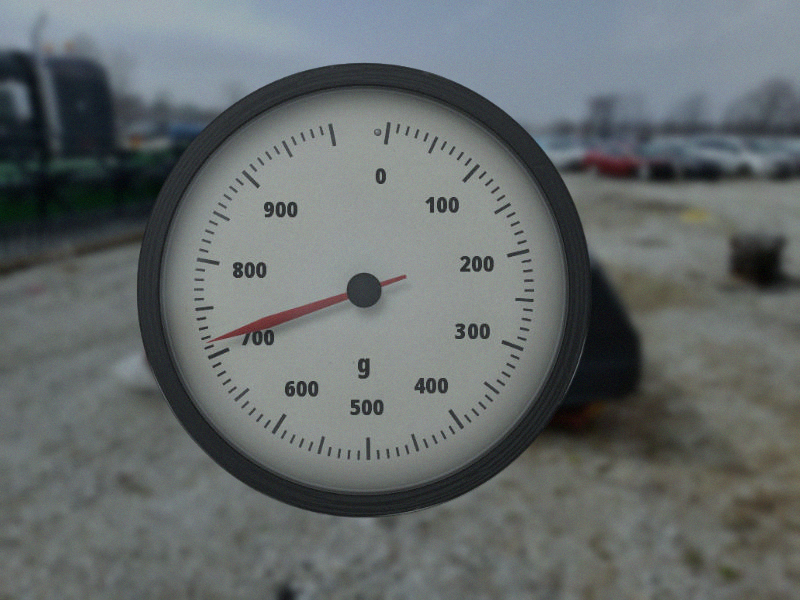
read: value=715 unit=g
